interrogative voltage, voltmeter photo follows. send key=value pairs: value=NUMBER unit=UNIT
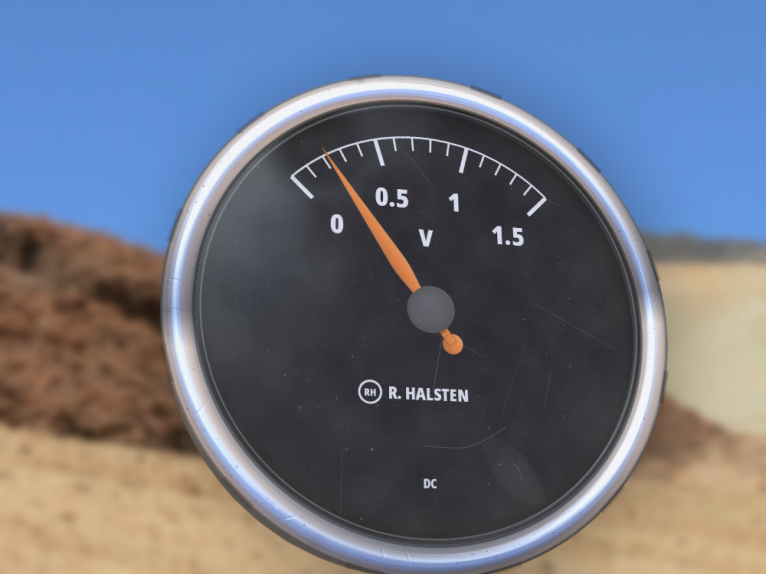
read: value=0.2 unit=V
